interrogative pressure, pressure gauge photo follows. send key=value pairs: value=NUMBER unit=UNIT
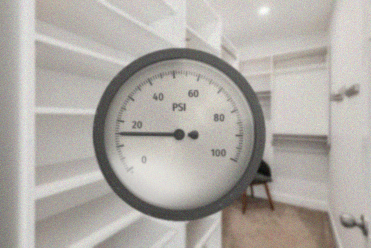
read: value=15 unit=psi
